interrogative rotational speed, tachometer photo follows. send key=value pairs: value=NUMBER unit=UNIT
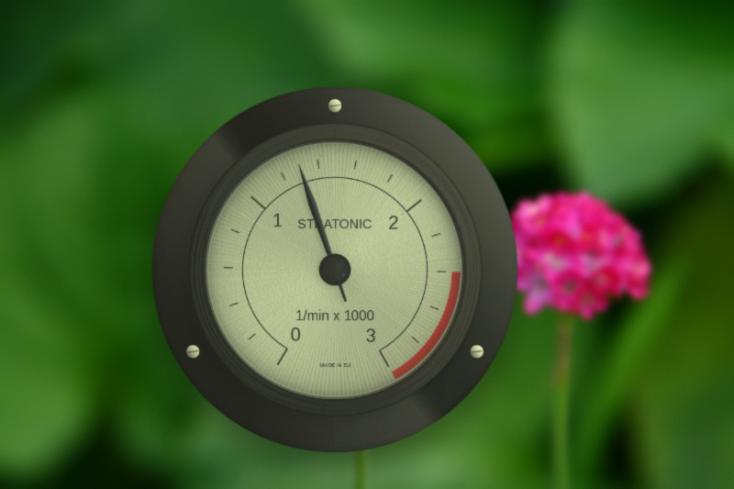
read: value=1300 unit=rpm
